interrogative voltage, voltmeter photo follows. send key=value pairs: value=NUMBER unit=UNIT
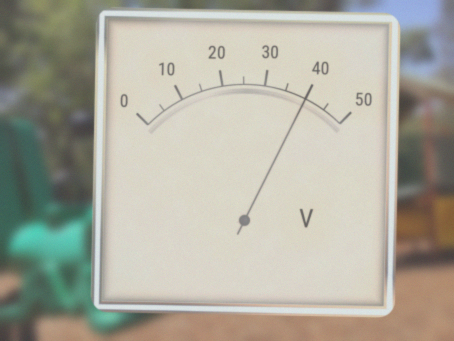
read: value=40 unit=V
